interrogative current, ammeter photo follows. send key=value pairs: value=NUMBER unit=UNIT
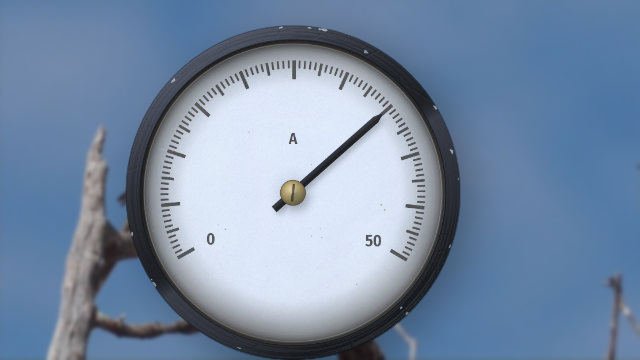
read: value=35 unit=A
